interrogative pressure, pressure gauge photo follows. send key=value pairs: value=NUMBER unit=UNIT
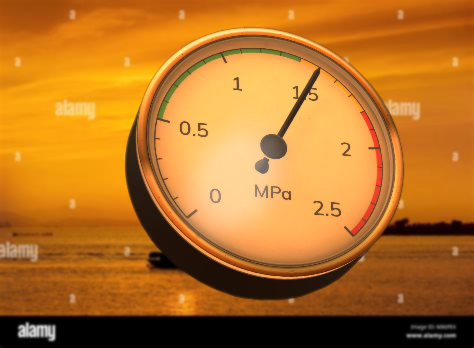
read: value=1.5 unit=MPa
